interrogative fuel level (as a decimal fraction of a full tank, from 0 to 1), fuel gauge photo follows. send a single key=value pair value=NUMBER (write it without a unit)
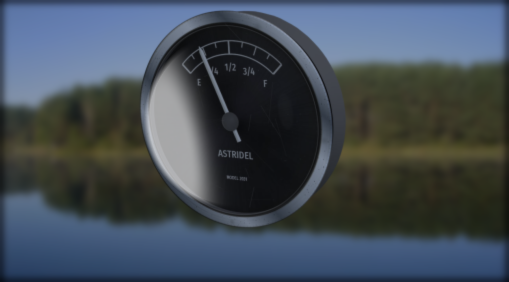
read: value=0.25
